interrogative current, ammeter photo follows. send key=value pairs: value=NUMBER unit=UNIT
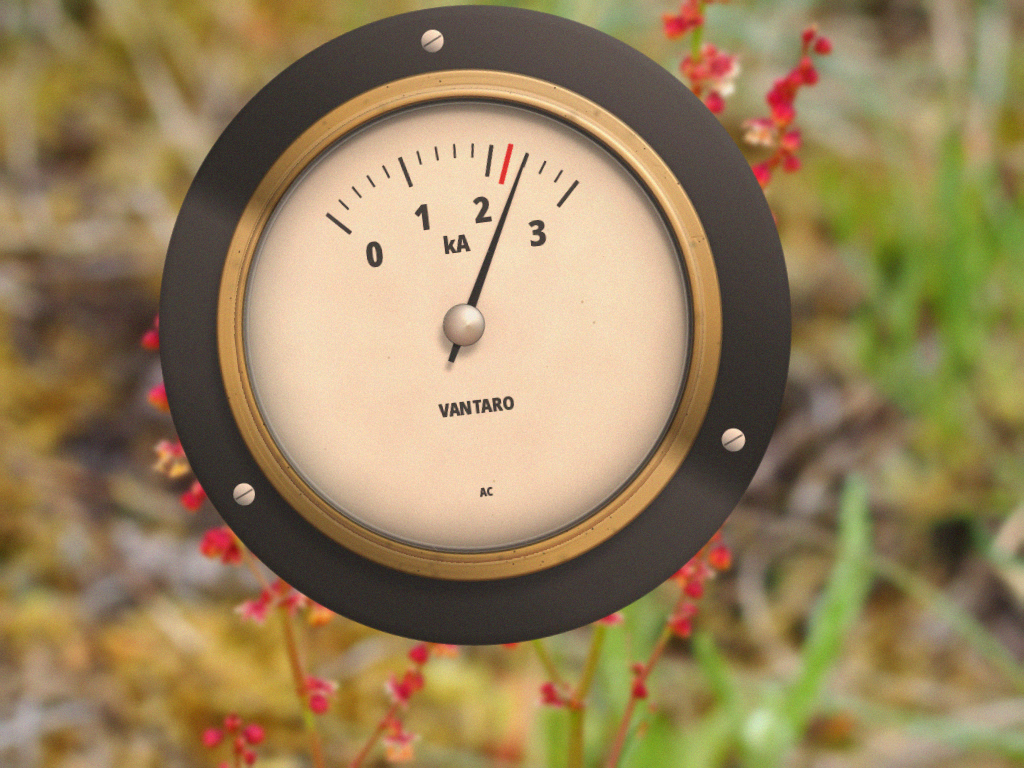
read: value=2.4 unit=kA
